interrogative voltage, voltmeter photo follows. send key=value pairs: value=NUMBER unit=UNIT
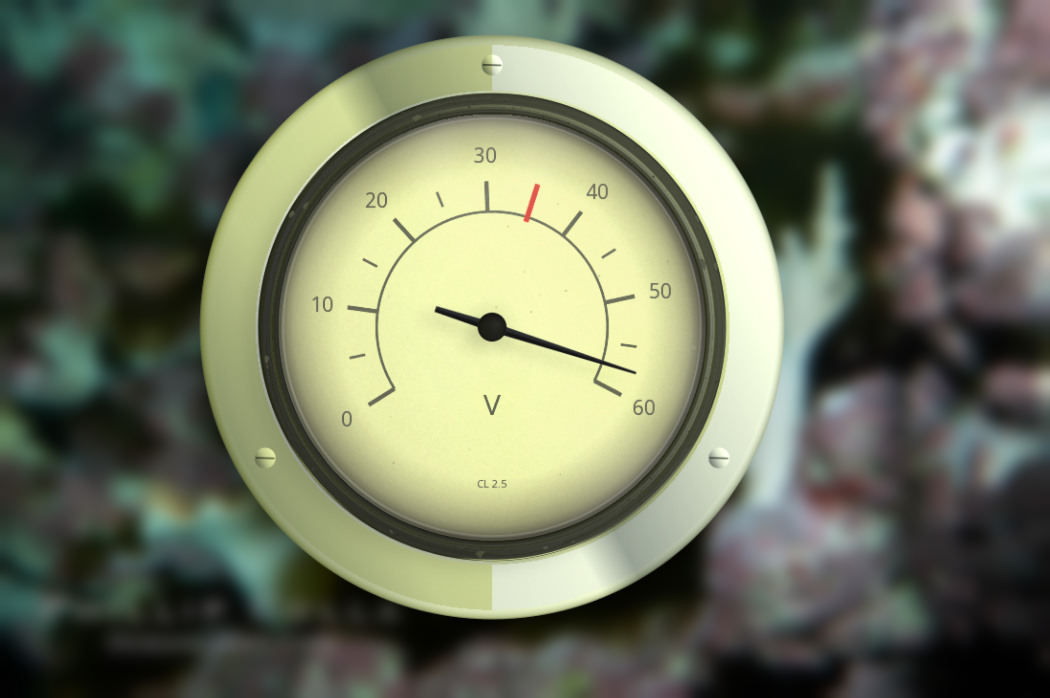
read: value=57.5 unit=V
